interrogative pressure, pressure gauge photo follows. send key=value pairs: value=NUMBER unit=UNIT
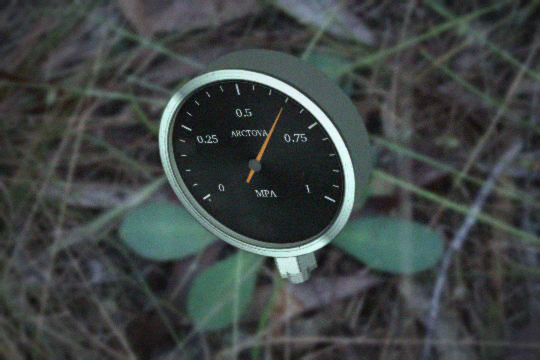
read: value=0.65 unit=MPa
